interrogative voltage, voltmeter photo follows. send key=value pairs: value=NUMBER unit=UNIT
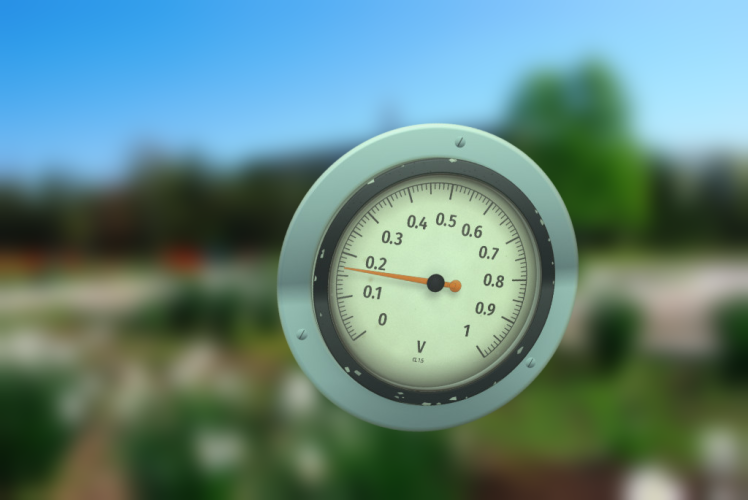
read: value=0.17 unit=V
